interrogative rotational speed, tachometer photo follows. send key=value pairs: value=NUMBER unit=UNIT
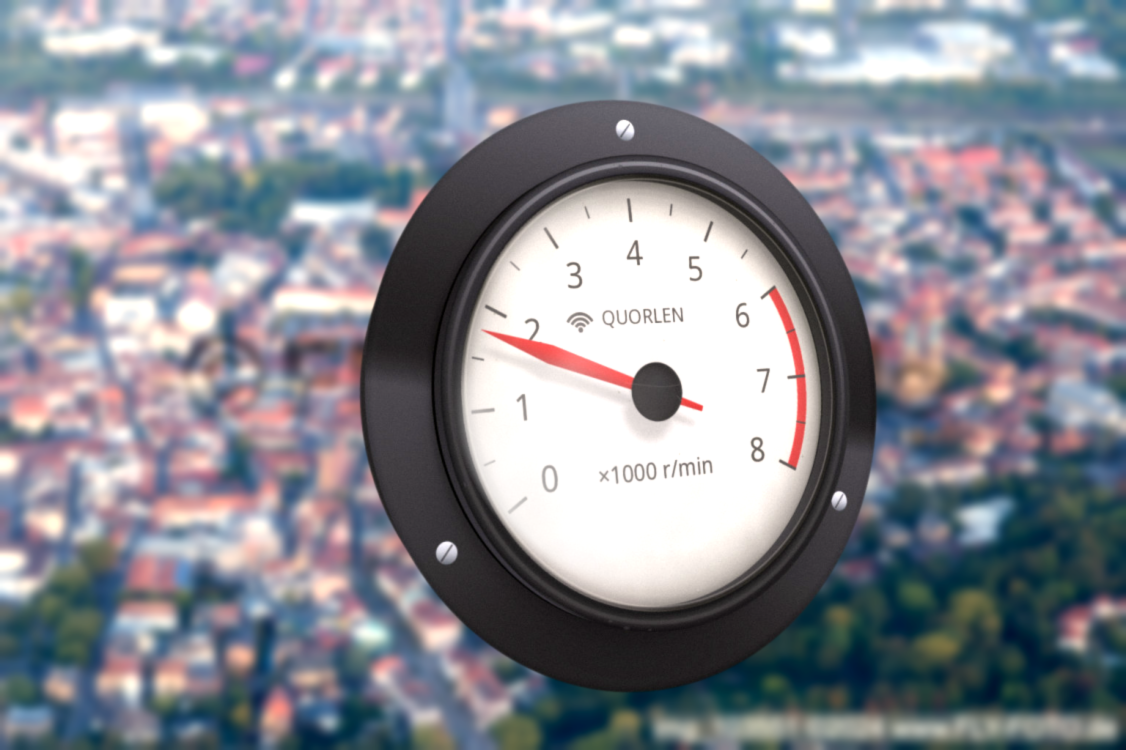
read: value=1750 unit=rpm
